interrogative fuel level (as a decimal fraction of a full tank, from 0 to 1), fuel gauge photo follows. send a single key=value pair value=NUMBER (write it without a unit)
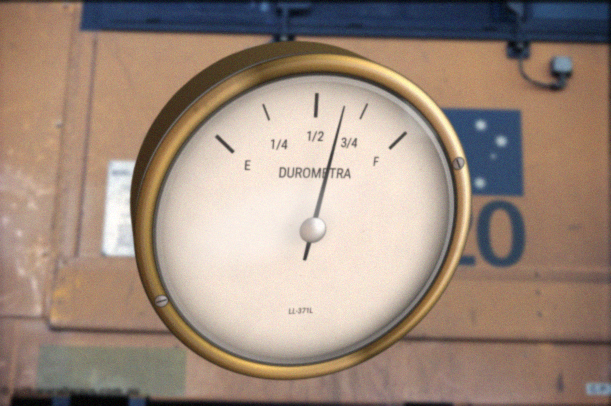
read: value=0.625
